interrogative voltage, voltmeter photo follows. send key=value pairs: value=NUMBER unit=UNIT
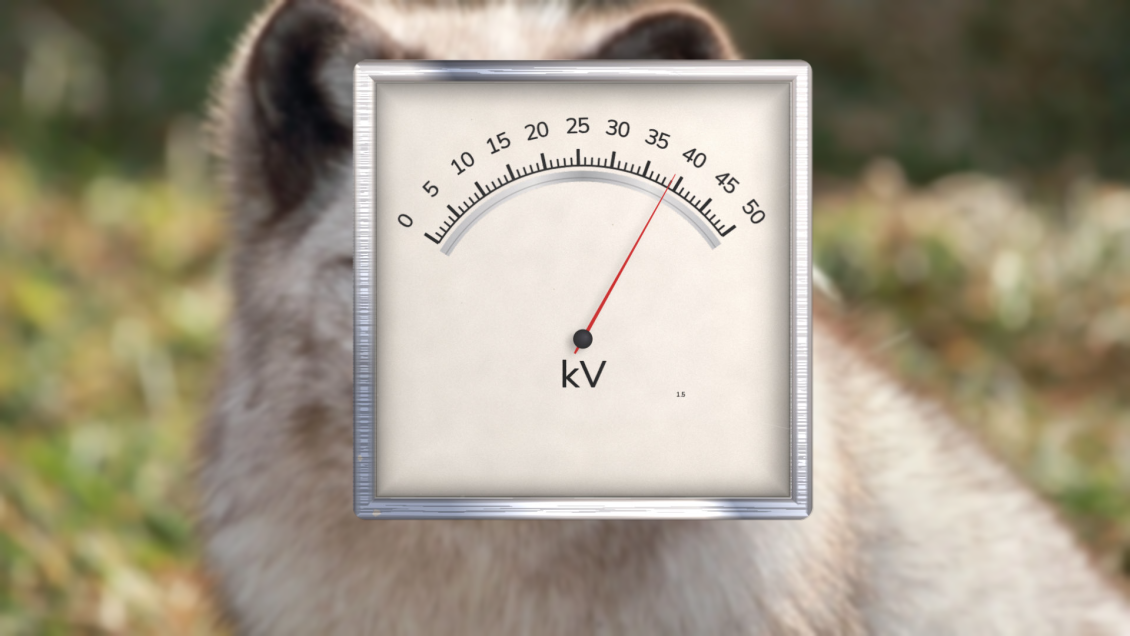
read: value=39 unit=kV
